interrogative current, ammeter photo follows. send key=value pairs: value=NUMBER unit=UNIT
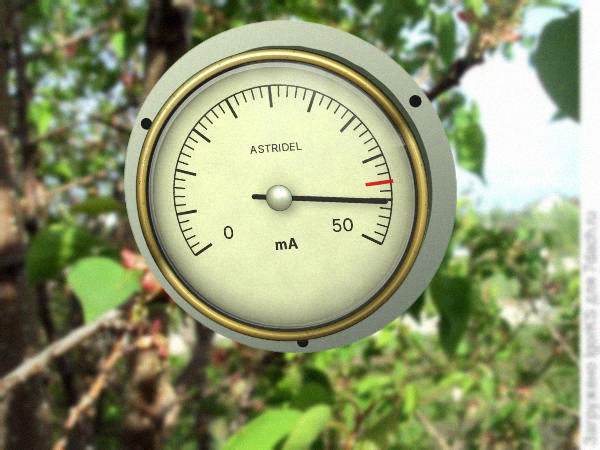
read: value=45 unit=mA
